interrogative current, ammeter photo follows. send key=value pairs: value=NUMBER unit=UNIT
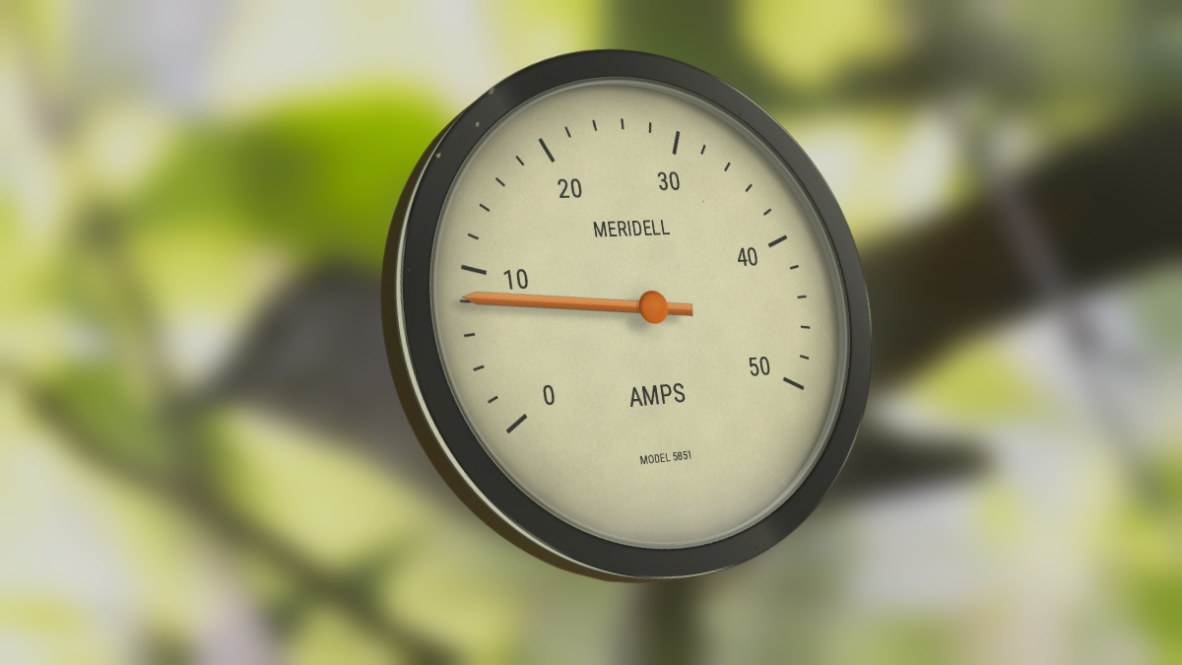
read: value=8 unit=A
